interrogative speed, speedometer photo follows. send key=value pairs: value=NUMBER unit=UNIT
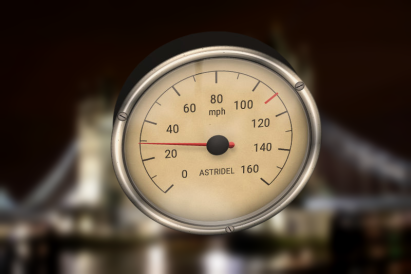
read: value=30 unit=mph
